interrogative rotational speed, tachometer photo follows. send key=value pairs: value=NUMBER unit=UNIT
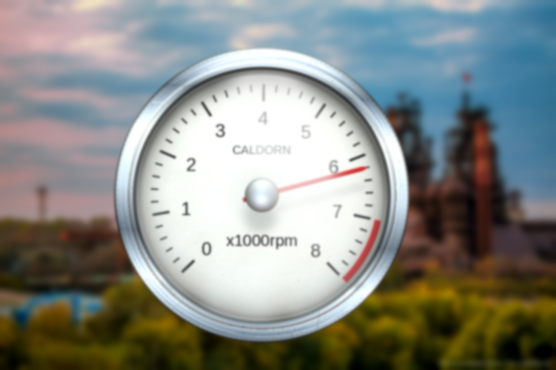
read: value=6200 unit=rpm
